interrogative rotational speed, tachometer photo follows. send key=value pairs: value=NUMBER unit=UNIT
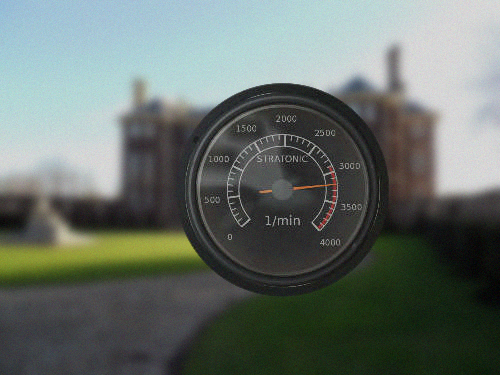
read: value=3200 unit=rpm
